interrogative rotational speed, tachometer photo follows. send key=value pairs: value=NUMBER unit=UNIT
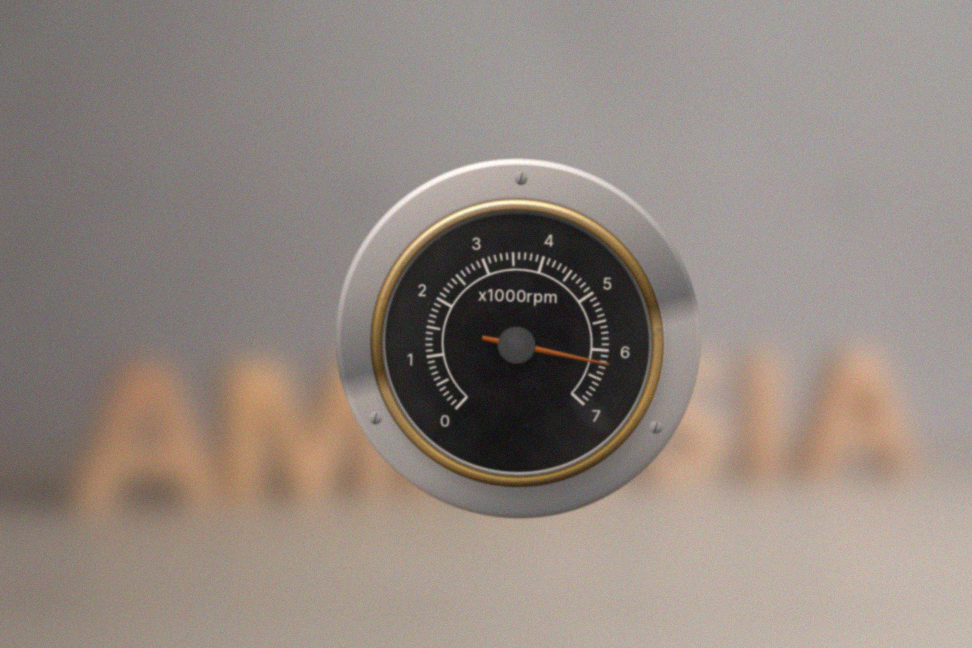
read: value=6200 unit=rpm
